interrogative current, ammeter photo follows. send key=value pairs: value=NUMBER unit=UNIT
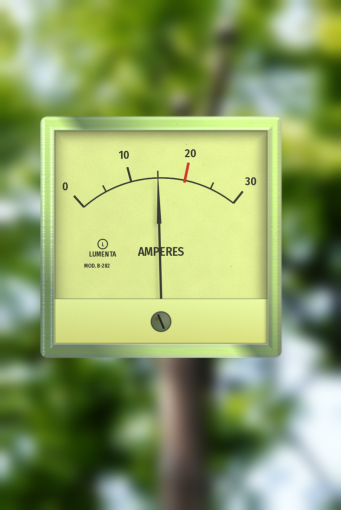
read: value=15 unit=A
